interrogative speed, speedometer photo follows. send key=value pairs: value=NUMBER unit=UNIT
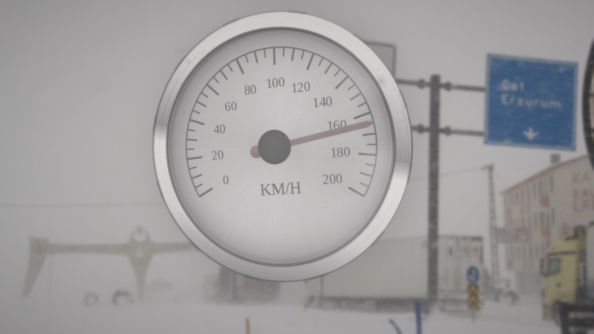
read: value=165 unit=km/h
